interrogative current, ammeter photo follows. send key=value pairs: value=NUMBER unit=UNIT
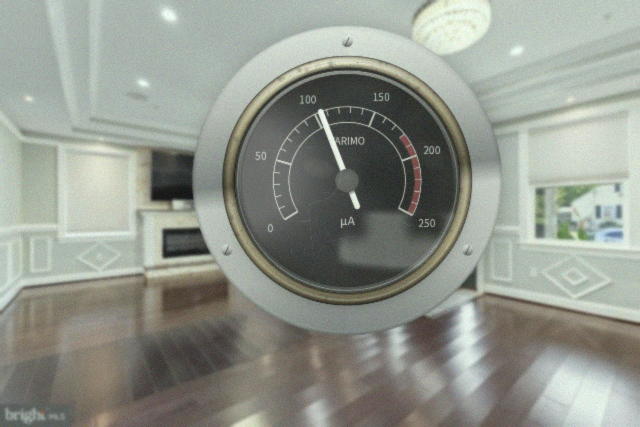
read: value=105 unit=µA
